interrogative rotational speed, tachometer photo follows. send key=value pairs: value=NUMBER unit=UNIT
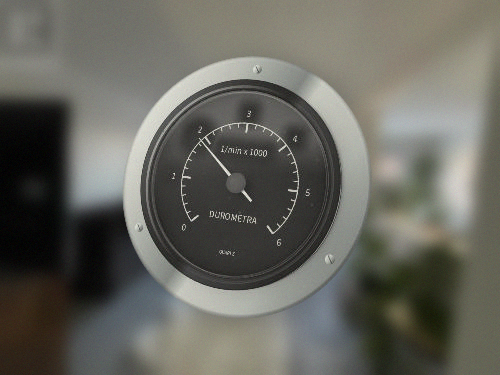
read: value=1900 unit=rpm
